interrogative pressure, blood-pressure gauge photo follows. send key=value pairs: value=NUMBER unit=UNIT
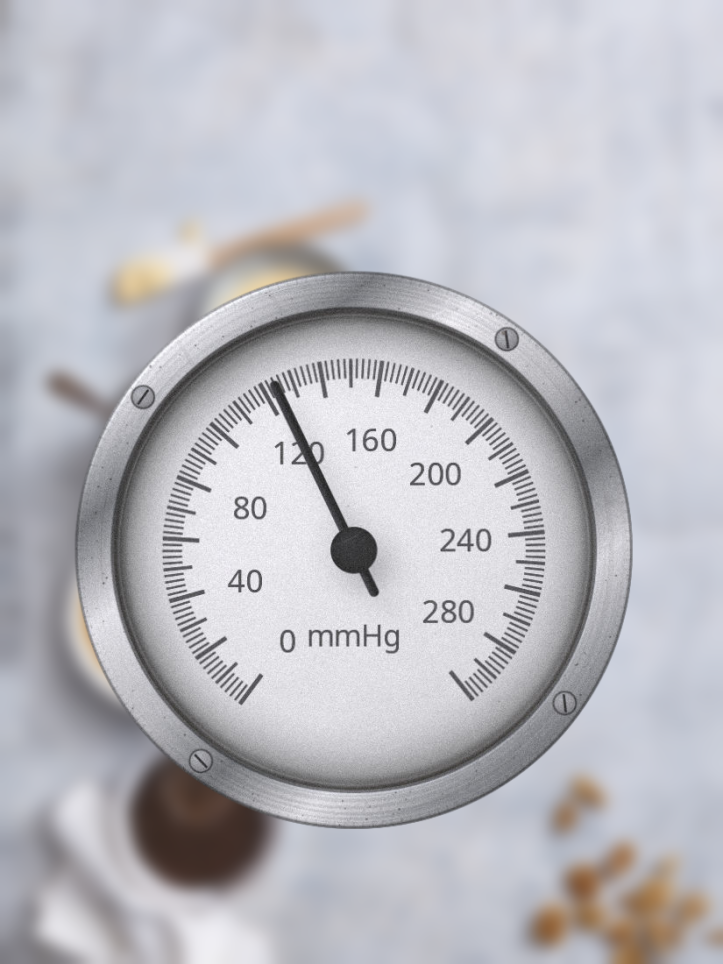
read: value=124 unit=mmHg
